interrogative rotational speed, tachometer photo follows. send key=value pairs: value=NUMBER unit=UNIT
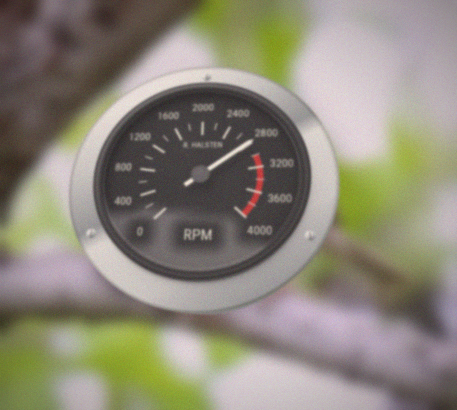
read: value=2800 unit=rpm
